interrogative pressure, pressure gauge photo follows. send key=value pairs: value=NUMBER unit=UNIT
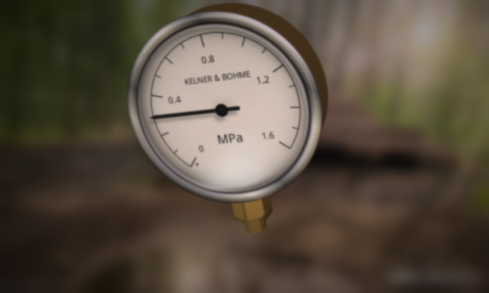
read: value=0.3 unit=MPa
